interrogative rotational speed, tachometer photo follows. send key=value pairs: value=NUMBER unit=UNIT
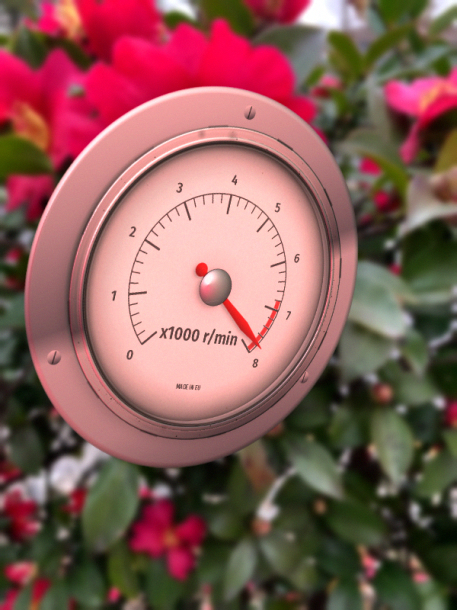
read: value=7800 unit=rpm
